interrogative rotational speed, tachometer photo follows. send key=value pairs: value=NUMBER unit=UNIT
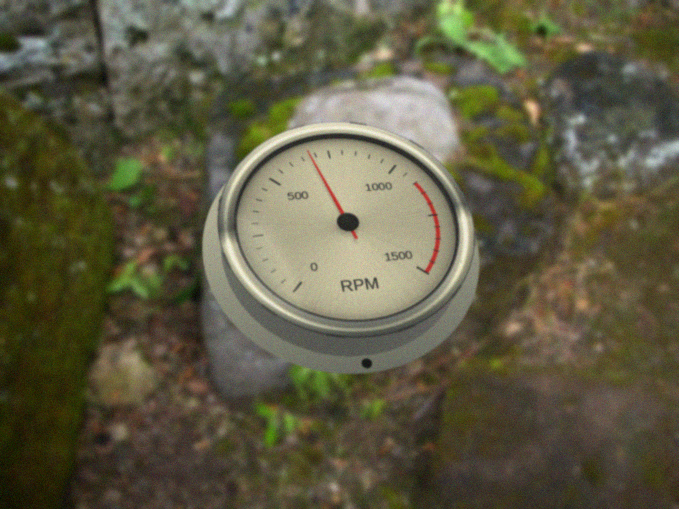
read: value=675 unit=rpm
